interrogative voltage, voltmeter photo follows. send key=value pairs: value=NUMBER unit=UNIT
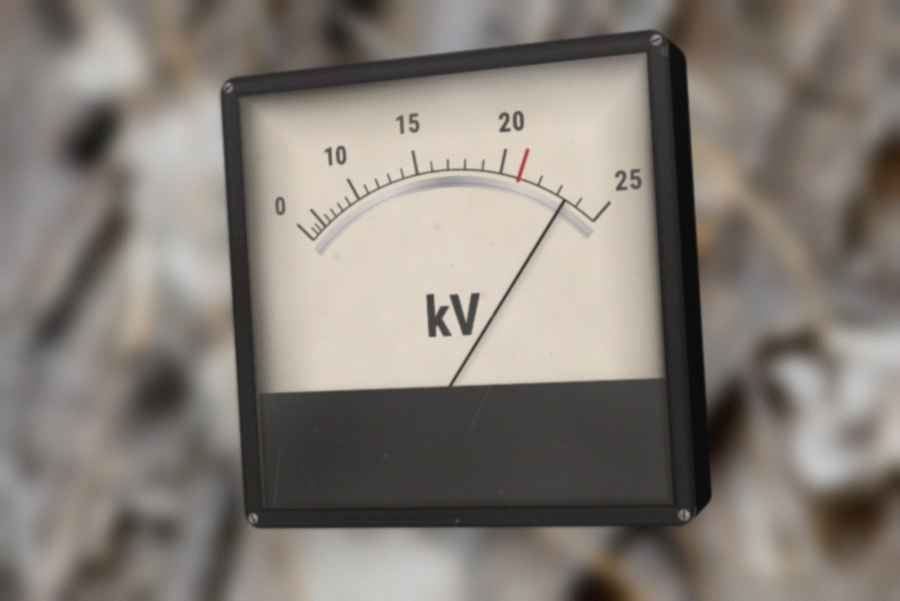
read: value=23.5 unit=kV
